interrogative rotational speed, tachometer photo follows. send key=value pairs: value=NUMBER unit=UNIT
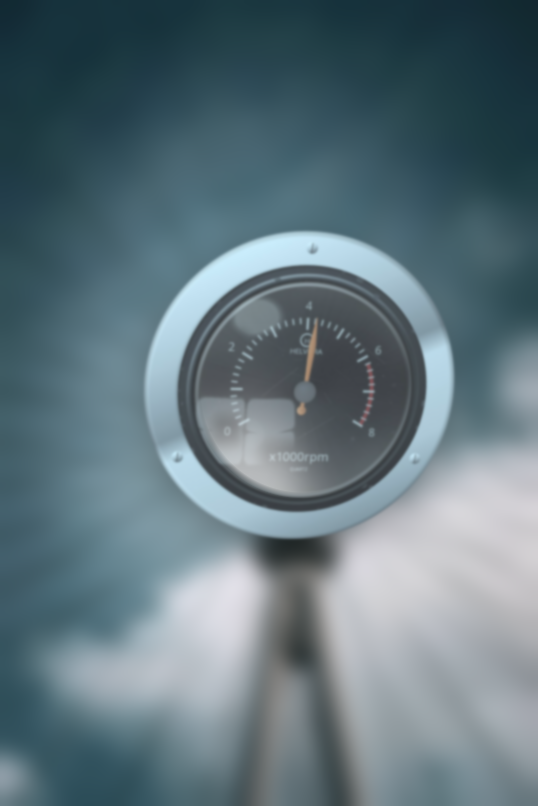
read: value=4200 unit=rpm
